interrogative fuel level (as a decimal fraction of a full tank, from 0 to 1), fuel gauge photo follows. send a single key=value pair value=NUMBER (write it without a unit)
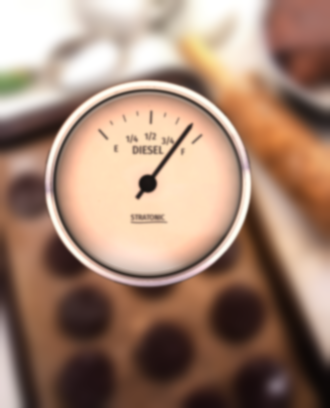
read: value=0.875
